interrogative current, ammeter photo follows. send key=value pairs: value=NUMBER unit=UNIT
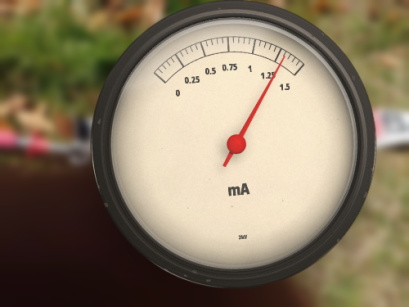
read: value=1.3 unit=mA
